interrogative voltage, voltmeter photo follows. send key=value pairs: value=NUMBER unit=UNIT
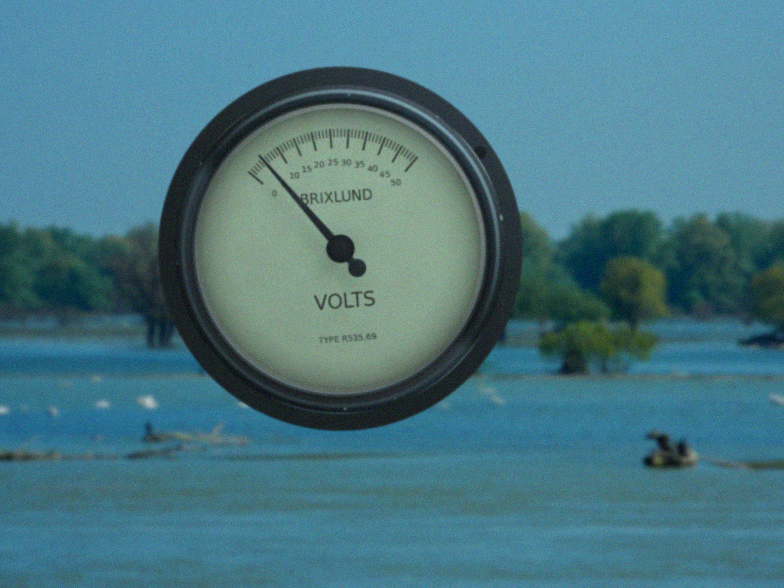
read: value=5 unit=V
